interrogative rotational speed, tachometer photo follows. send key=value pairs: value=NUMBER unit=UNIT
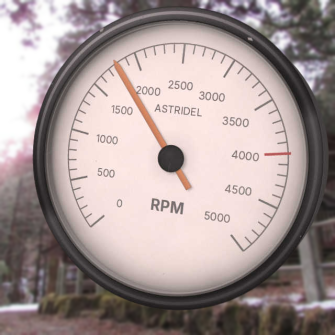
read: value=1800 unit=rpm
